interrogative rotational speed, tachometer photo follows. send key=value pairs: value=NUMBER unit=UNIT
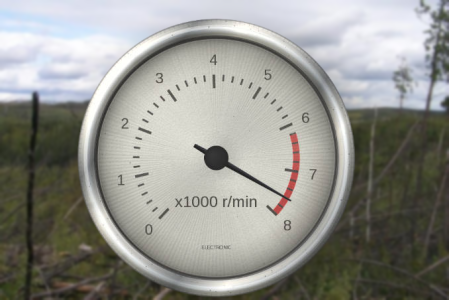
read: value=7600 unit=rpm
